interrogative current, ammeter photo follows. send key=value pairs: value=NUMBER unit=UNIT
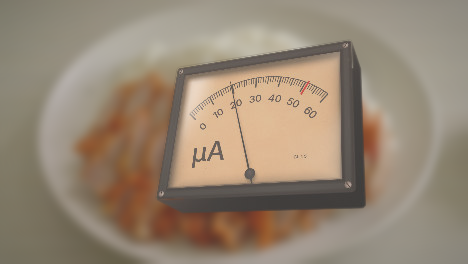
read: value=20 unit=µA
